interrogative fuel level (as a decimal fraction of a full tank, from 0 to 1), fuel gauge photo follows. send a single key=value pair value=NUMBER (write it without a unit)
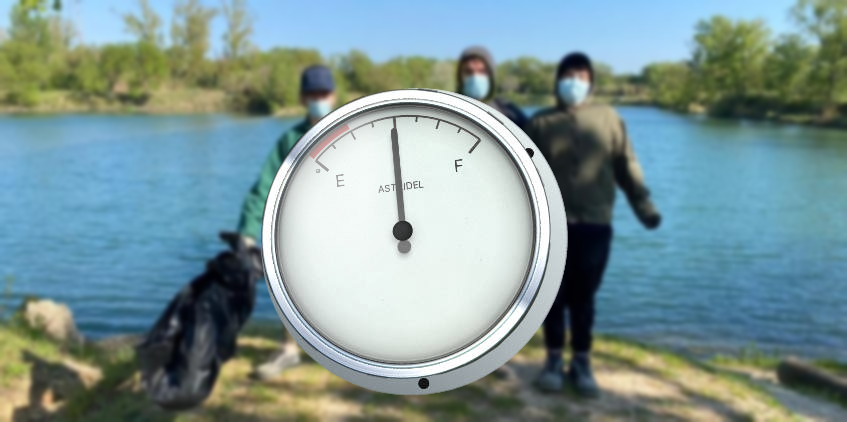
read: value=0.5
